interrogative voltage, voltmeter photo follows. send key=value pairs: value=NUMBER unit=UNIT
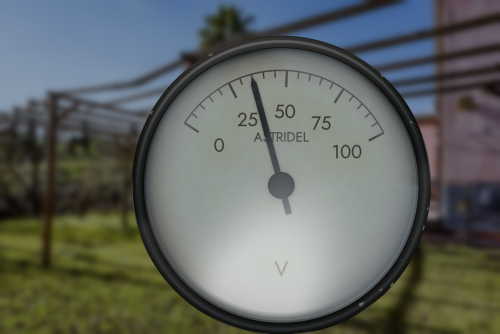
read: value=35 unit=V
